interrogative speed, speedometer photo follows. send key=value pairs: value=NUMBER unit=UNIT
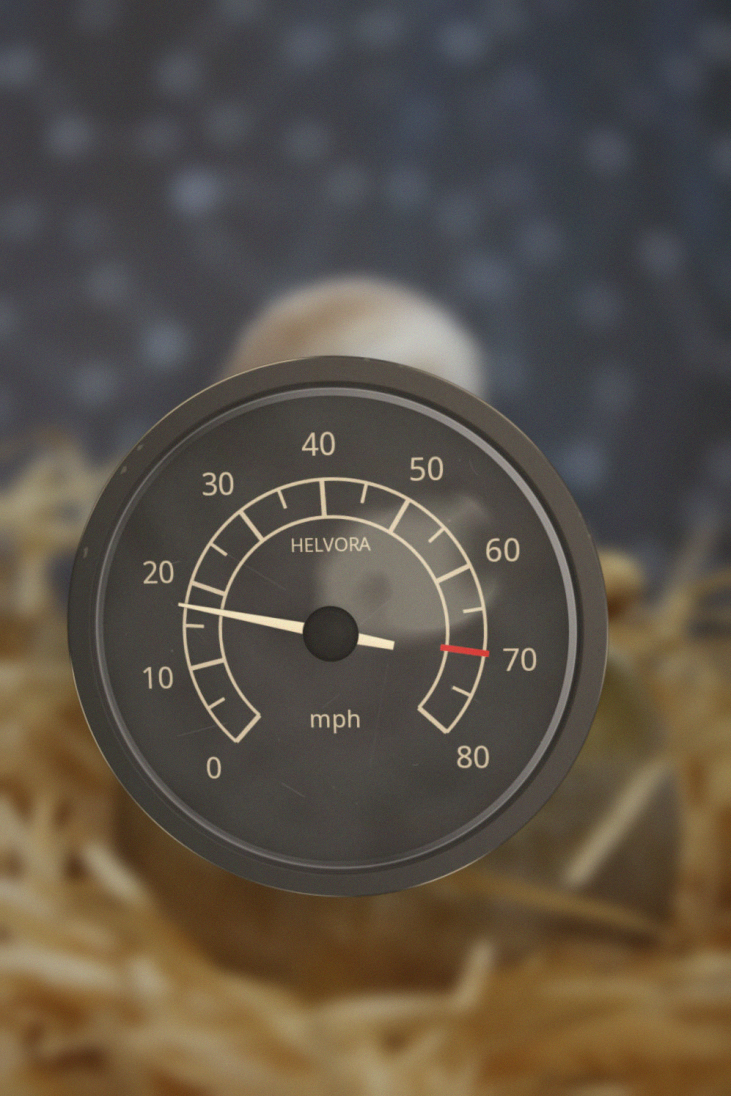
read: value=17.5 unit=mph
